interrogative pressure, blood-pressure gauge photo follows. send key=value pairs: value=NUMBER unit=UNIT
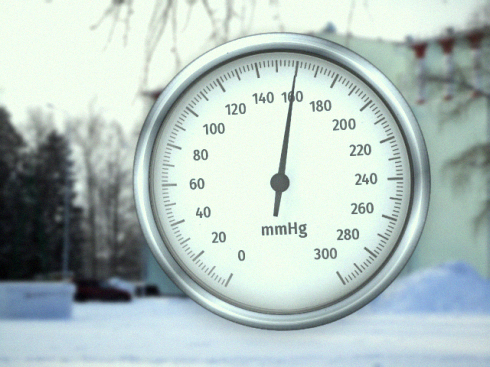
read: value=160 unit=mmHg
